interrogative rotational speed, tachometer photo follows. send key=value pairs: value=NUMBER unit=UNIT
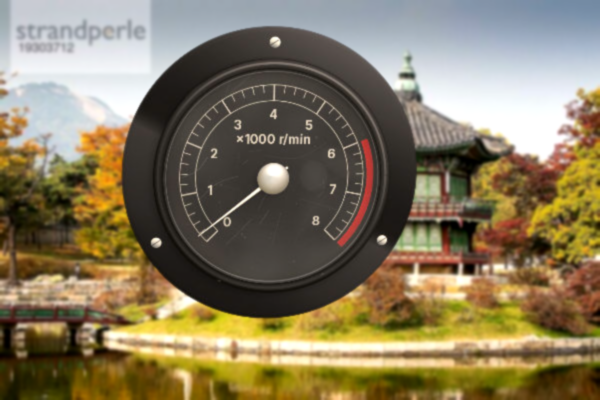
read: value=200 unit=rpm
